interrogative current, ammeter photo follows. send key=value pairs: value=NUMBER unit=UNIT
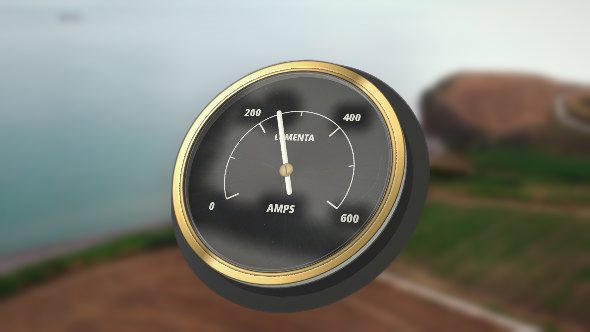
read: value=250 unit=A
